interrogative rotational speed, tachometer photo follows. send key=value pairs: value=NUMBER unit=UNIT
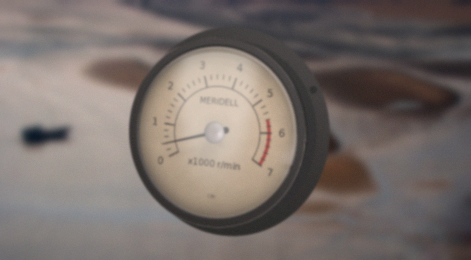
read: value=400 unit=rpm
